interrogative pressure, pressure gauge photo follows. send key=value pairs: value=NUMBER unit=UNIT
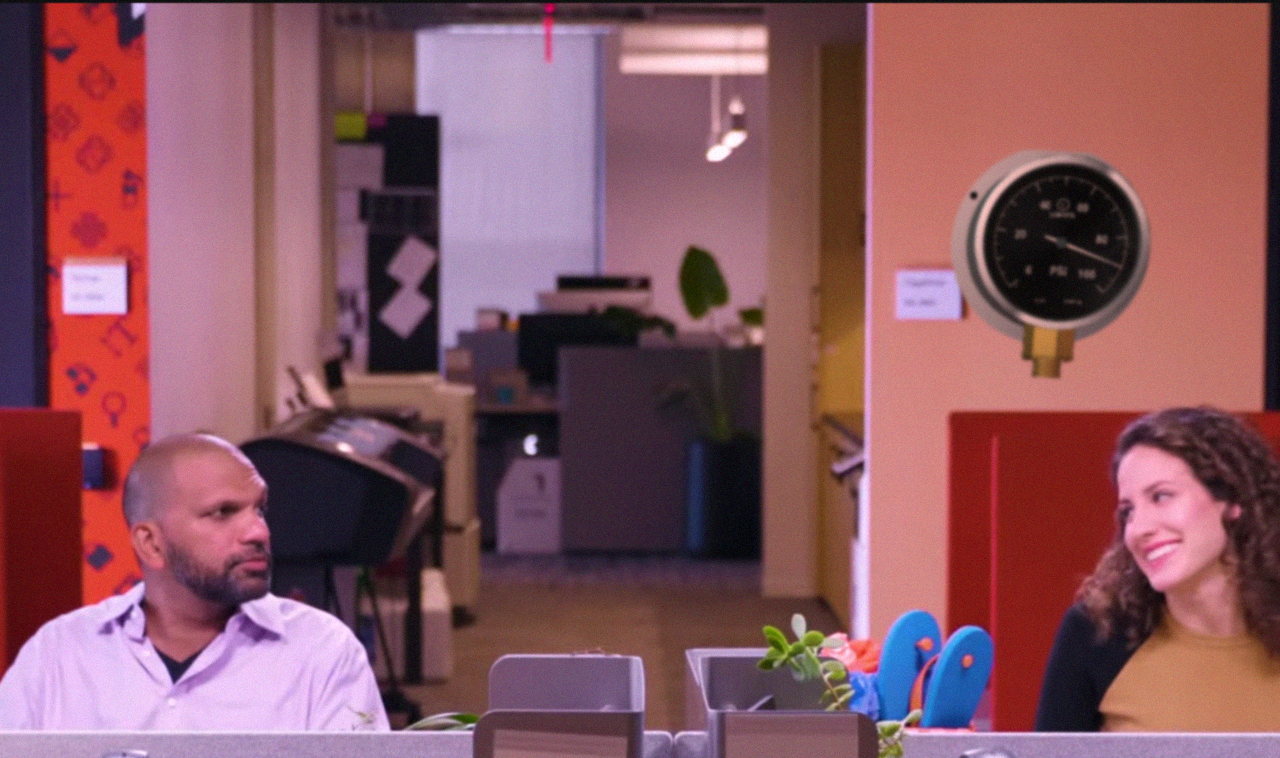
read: value=90 unit=psi
